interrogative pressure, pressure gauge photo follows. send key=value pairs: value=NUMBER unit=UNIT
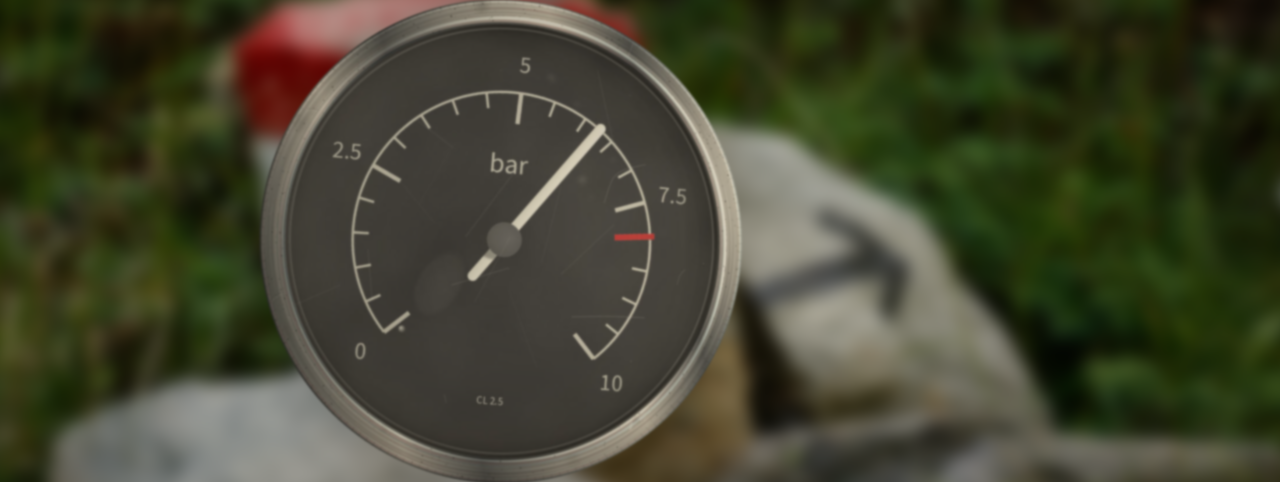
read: value=6.25 unit=bar
